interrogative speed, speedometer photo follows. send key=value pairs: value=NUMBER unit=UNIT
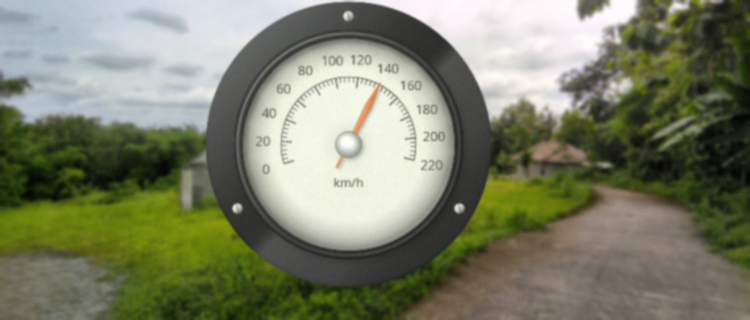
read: value=140 unit=km/h
